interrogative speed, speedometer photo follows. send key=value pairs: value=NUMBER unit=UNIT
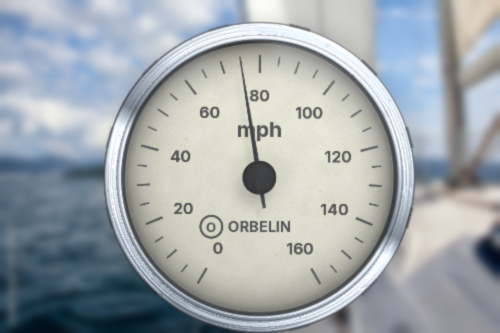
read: value=75 unit=mph
